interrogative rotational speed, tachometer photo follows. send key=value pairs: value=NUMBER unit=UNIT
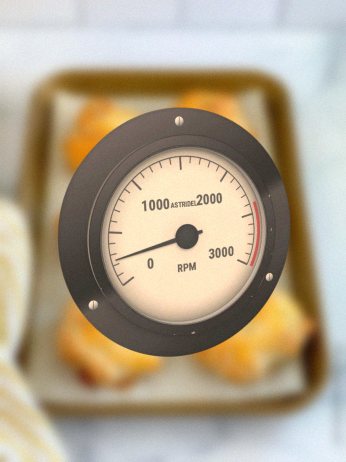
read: value=250 unit=rpm
